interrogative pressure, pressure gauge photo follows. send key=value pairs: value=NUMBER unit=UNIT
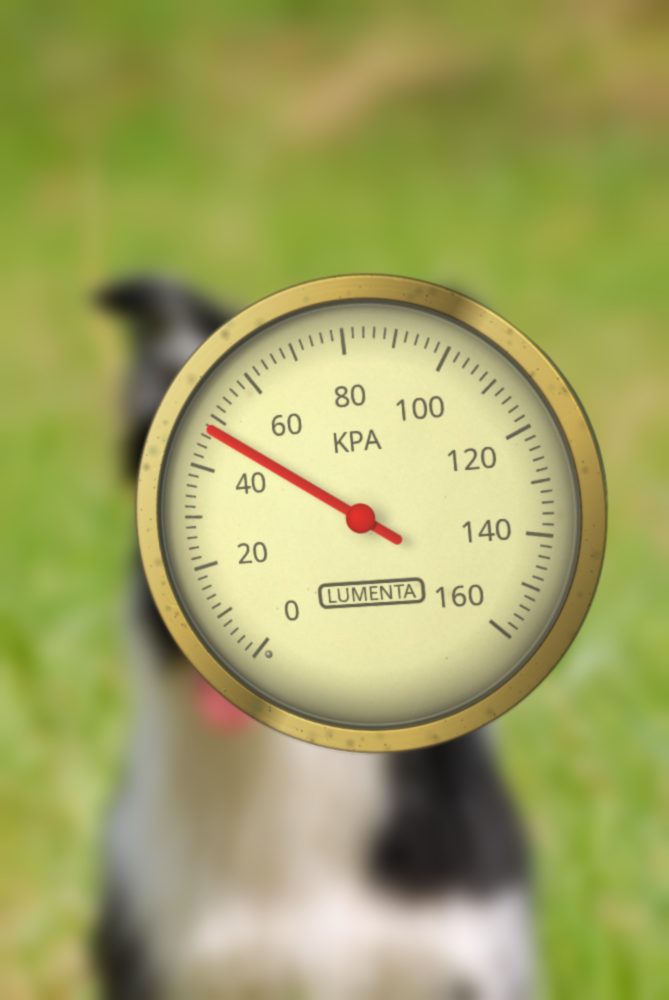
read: value=48 unit=kPa
